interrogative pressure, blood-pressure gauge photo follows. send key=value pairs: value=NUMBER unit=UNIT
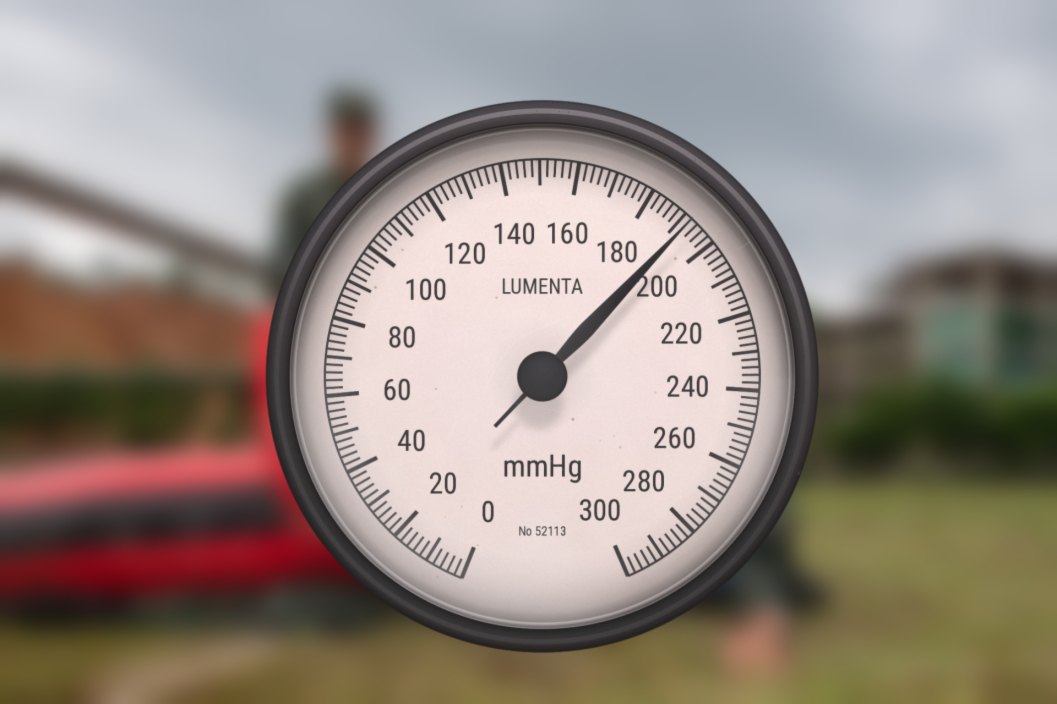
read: value=192 unit=mmHg
